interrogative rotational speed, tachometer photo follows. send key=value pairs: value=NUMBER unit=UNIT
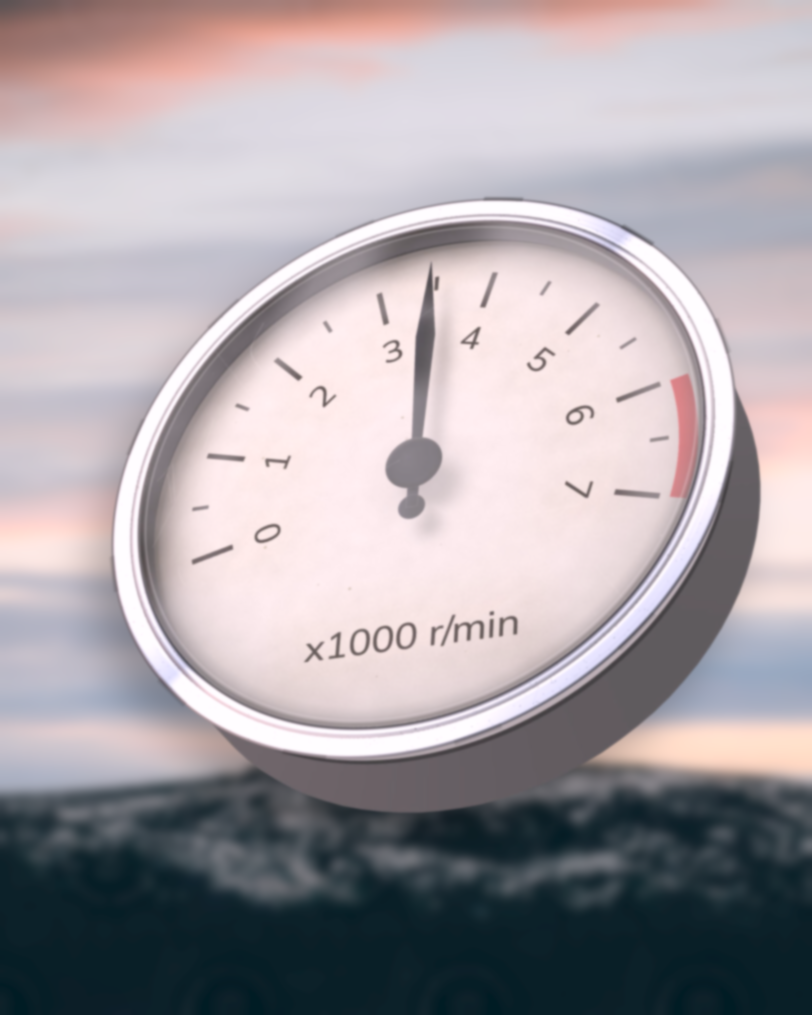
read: value=3500 unit=rpm
